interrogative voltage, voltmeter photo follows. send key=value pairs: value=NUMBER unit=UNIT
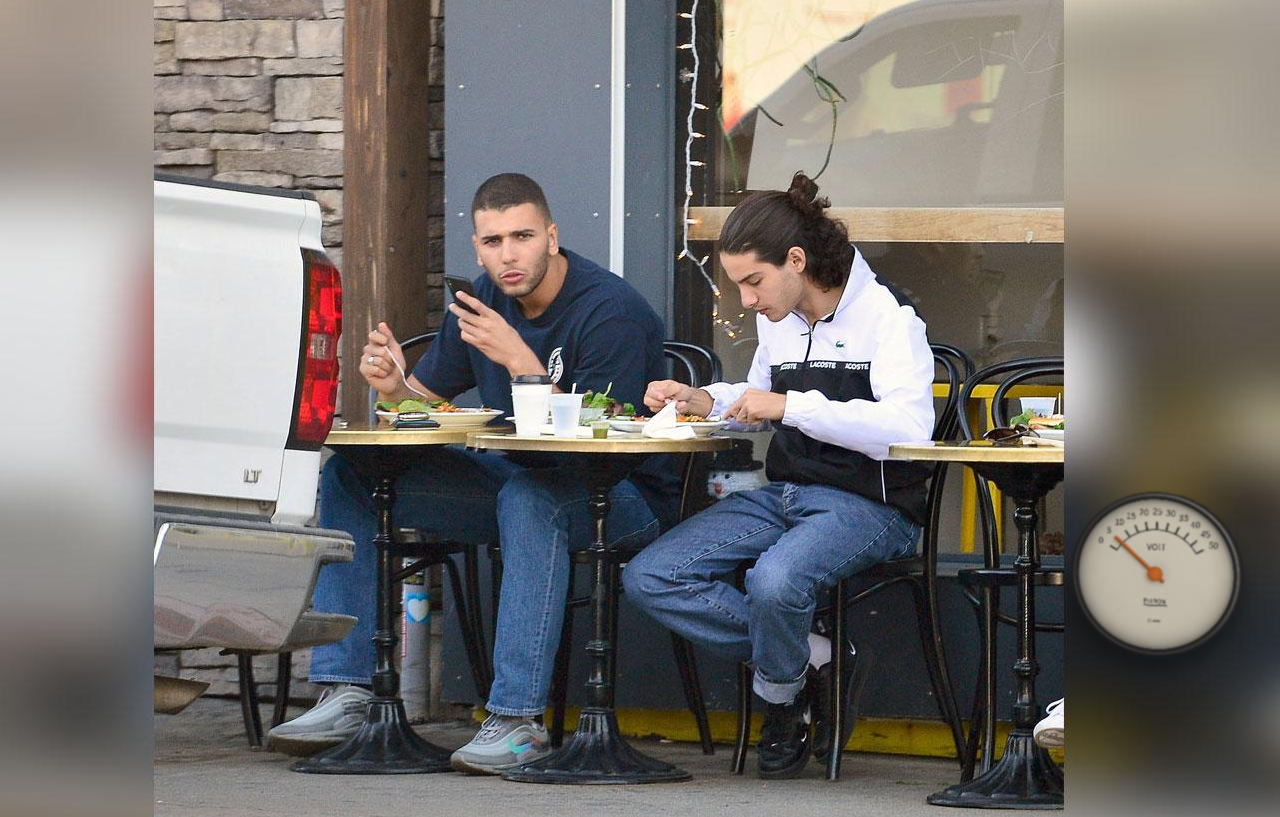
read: value=5 unit=V
